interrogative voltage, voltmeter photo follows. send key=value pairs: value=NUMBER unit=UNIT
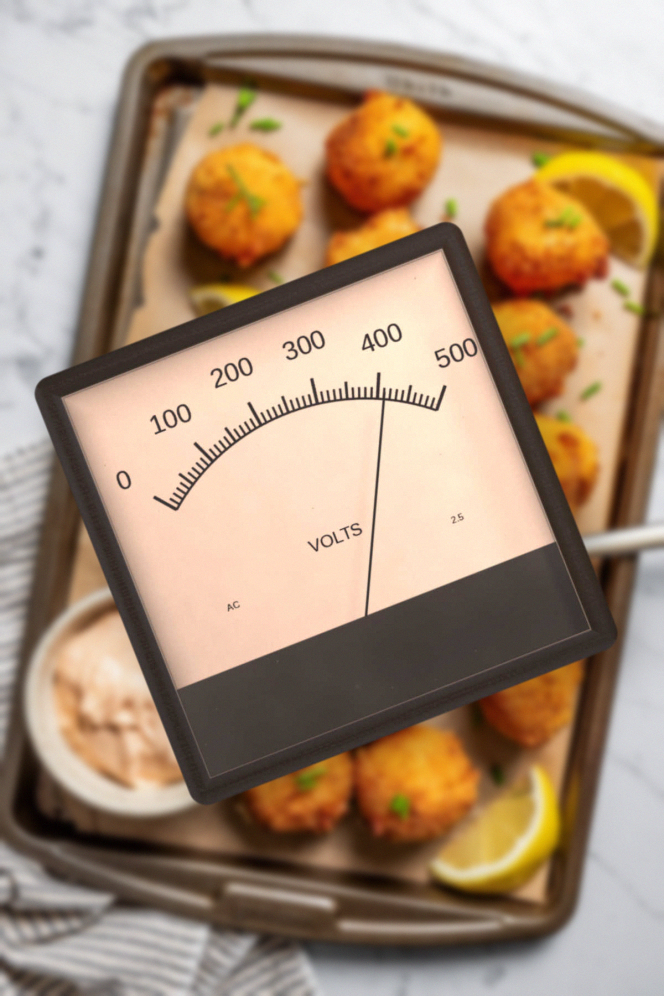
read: value=410 unit=V
